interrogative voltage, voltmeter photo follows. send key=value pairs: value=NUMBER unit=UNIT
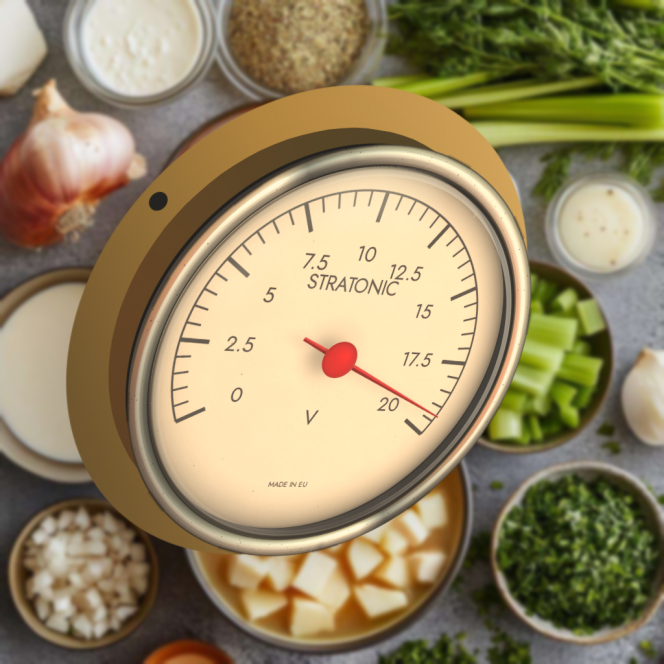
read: value=19.25 unit=V
